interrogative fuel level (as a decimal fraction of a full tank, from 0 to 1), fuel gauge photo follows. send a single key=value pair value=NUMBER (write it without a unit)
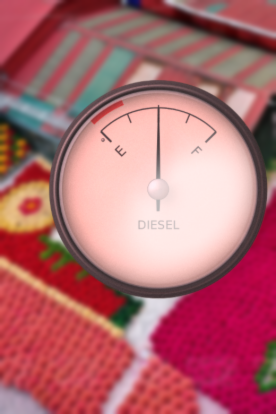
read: value=0.5
